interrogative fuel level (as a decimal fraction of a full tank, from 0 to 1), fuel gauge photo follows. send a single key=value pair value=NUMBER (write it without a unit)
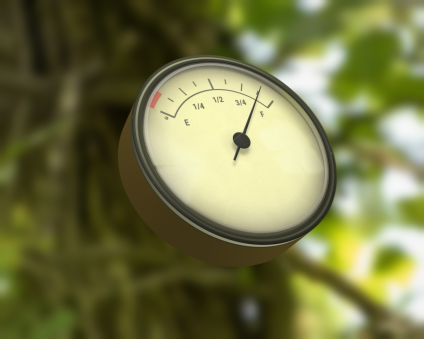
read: value=0.875
